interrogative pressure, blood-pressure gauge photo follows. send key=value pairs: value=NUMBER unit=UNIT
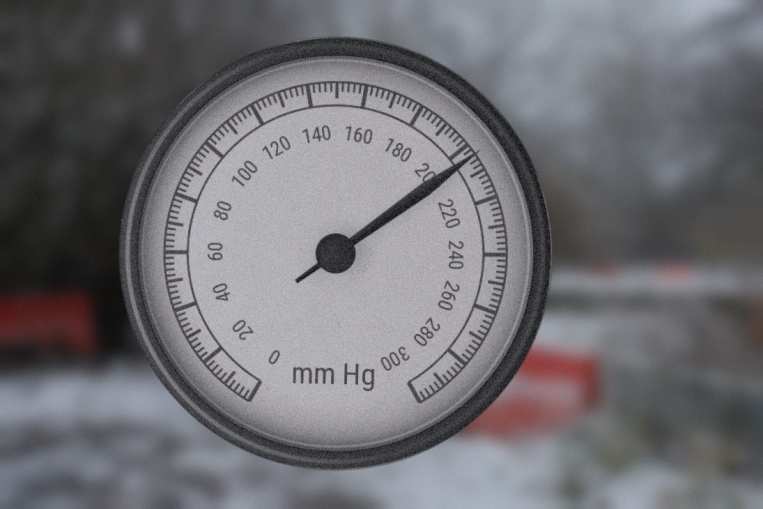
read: value=204 unit=mmHg
